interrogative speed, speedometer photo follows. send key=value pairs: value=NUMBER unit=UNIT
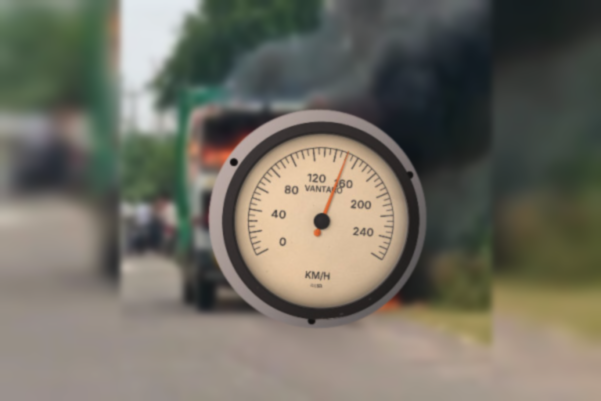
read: value=150 unit=km/h
